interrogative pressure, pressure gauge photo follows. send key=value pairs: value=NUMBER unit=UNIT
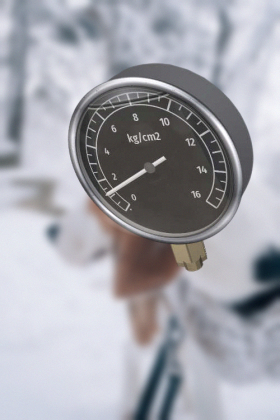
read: value=1.25 unit=kg/cm²
